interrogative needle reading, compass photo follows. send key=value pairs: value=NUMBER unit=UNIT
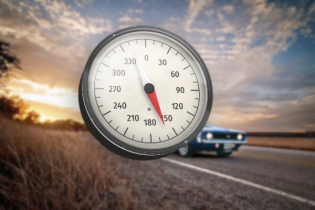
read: value=160 unit=°
